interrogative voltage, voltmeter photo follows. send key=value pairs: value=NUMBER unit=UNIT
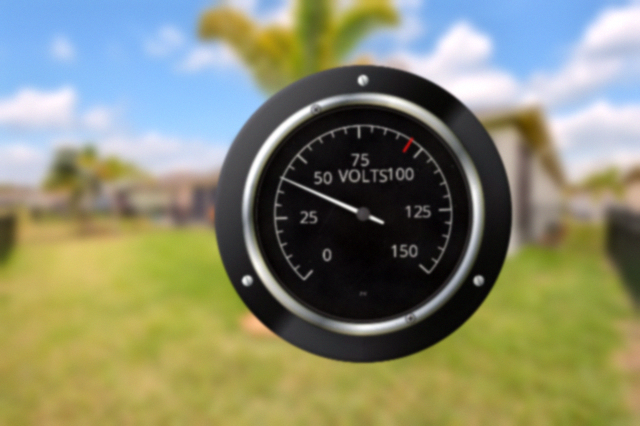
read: value=40 unit=V
